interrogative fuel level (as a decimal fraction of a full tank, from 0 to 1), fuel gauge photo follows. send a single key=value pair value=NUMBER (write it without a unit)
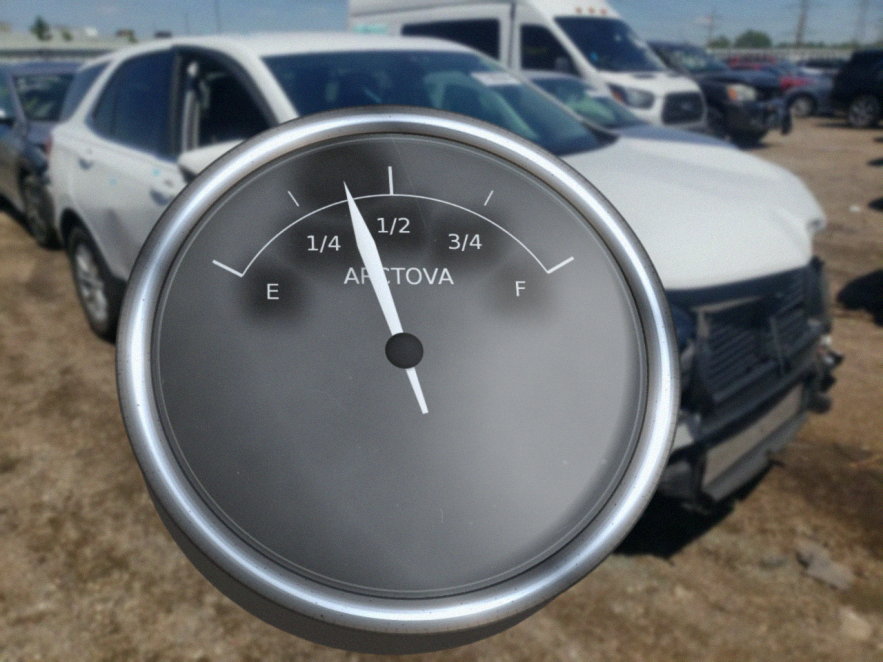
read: value=0.375
